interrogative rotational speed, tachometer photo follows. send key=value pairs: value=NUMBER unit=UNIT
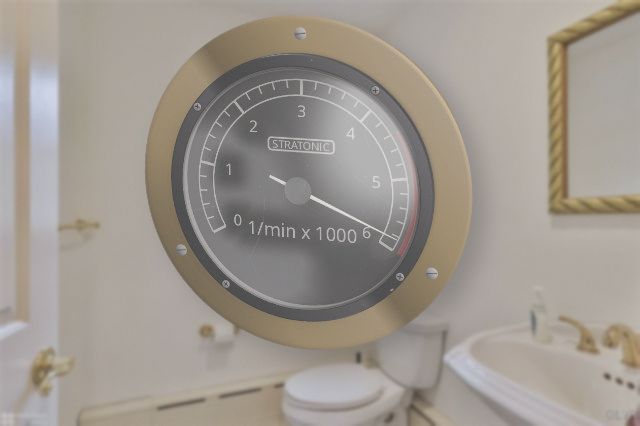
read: value=5800 unit=rpm
